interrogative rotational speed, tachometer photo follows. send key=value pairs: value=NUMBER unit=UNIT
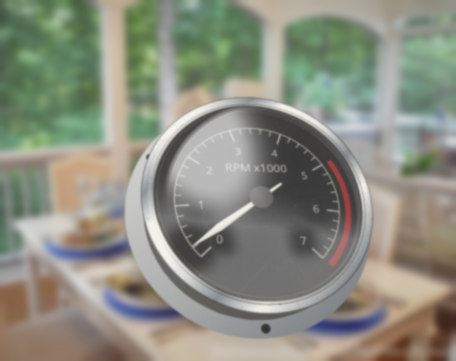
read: value=200 unit=rpm
